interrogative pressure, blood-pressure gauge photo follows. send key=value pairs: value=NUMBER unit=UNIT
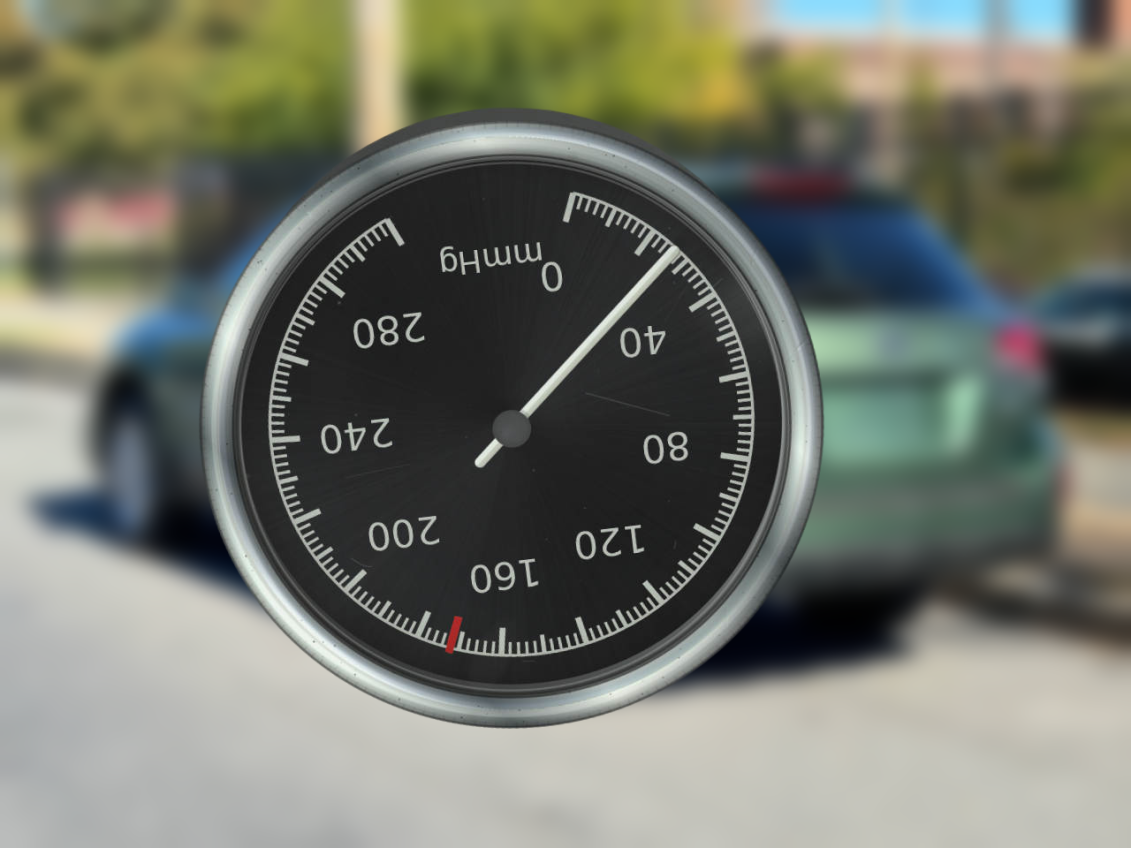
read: value=26 unit=mmHg
